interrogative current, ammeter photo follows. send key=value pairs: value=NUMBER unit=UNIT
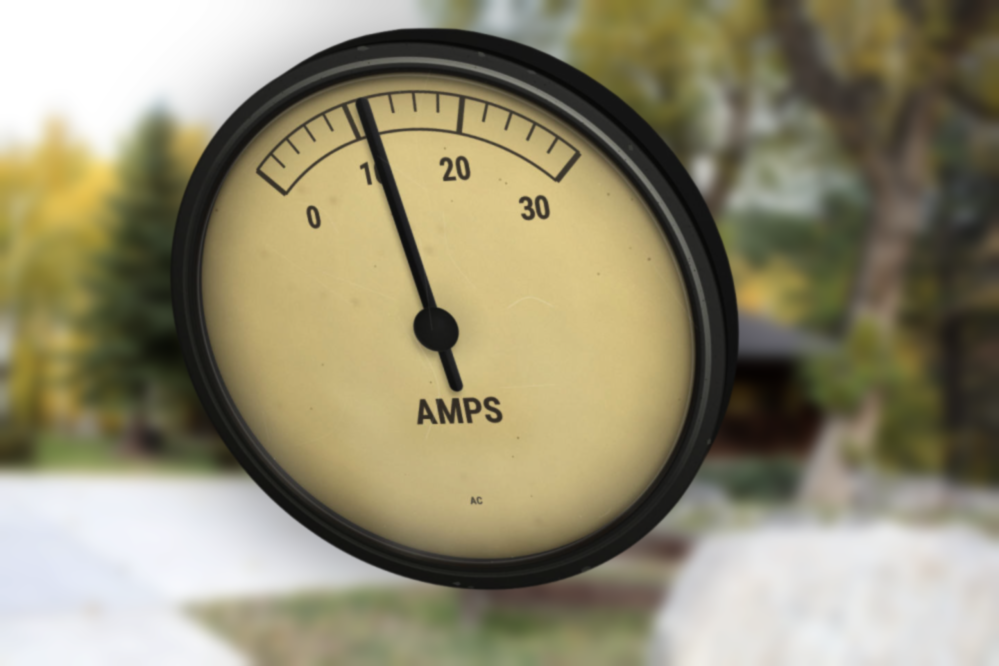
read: value=12 unit=A
